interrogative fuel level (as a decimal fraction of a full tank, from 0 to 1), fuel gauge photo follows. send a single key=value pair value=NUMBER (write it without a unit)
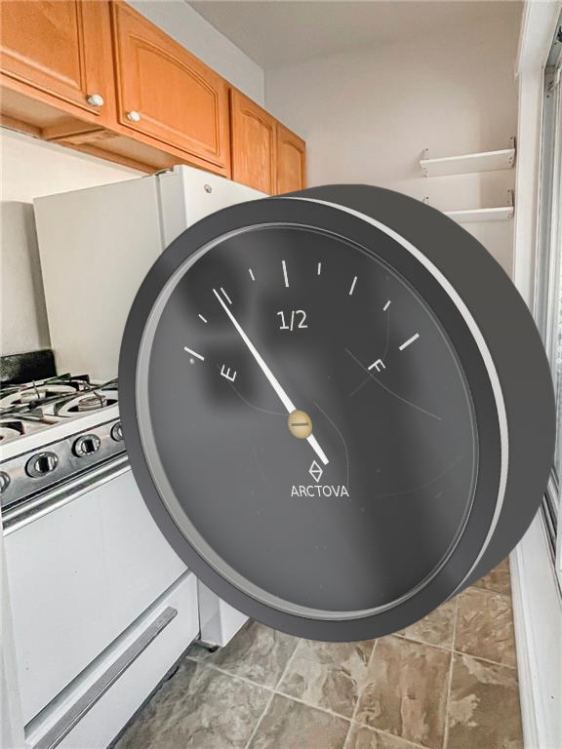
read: value=0.25
